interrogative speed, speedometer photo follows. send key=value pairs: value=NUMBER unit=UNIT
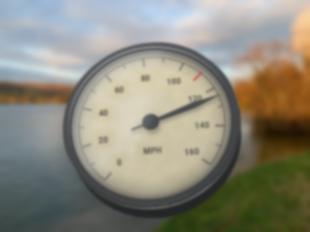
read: value=125 unit=mph
